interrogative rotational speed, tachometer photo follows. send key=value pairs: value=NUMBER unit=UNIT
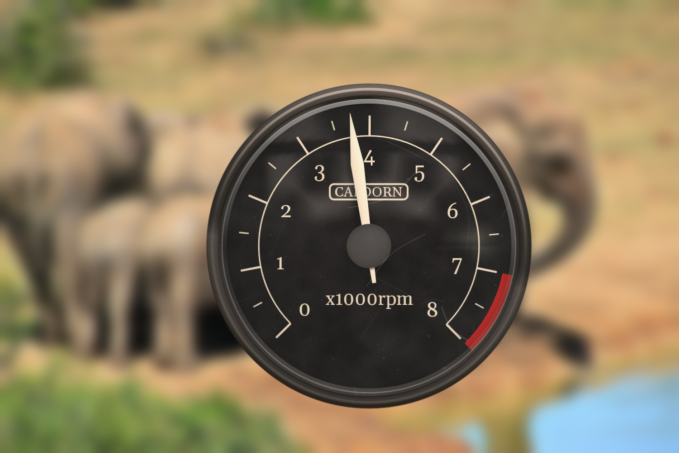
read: value=3750 unit=rpm
